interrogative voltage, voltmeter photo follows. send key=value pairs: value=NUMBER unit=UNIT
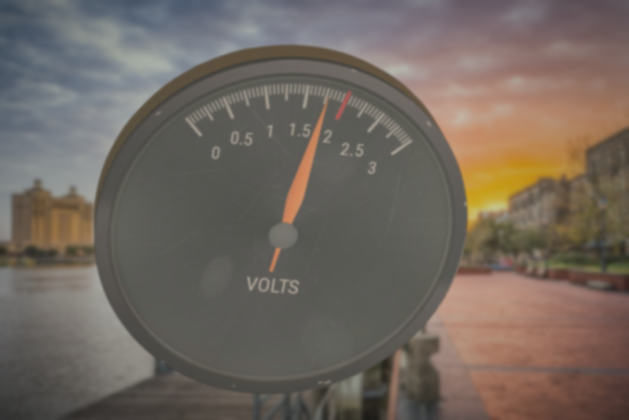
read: value=1.75 unit=V
